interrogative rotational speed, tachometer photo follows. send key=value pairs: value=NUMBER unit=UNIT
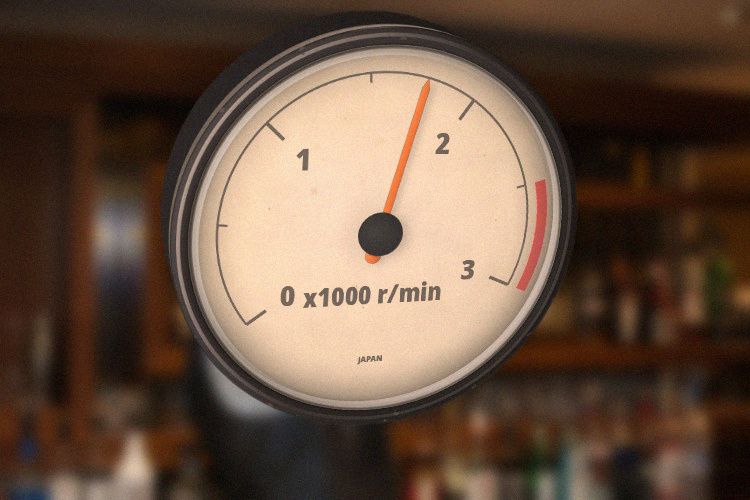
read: value=1750 unit=rpm
